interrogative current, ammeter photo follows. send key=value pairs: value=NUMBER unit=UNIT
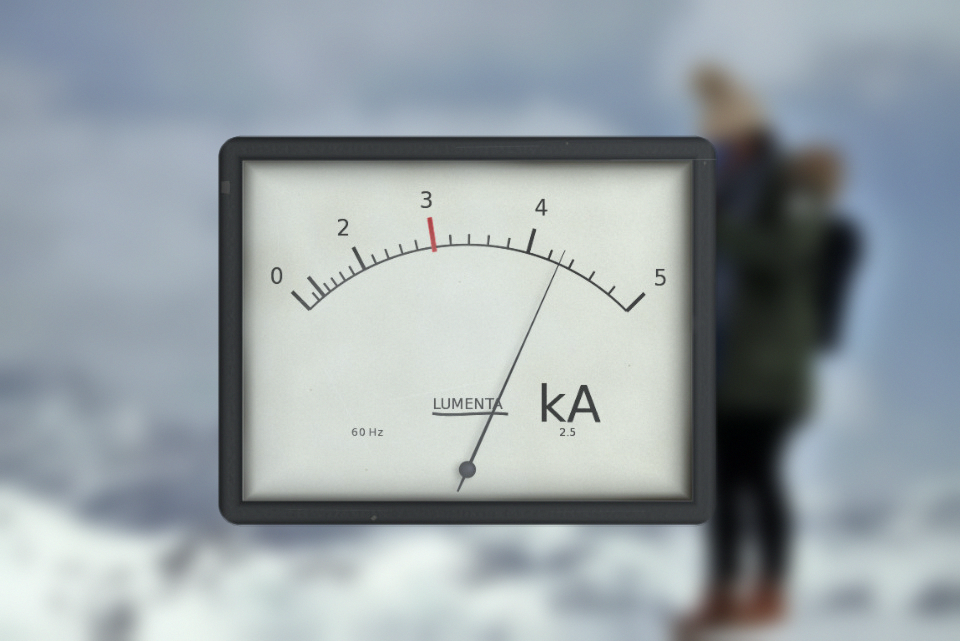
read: value=4.3 unit=kA
